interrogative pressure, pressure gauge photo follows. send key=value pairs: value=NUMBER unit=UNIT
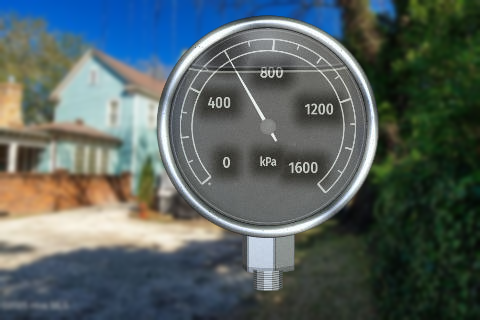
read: value=600 unit=kPa
